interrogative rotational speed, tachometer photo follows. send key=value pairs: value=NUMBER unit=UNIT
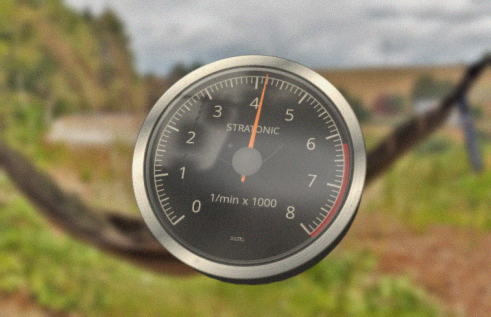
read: value=4200 unit=rpm
